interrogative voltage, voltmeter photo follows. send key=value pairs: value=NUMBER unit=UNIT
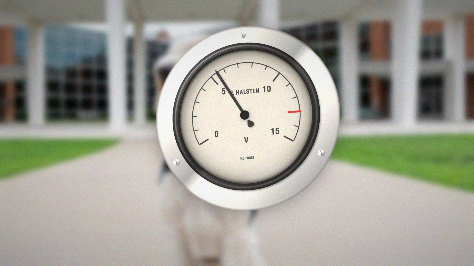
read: value=5.5 unit=V
